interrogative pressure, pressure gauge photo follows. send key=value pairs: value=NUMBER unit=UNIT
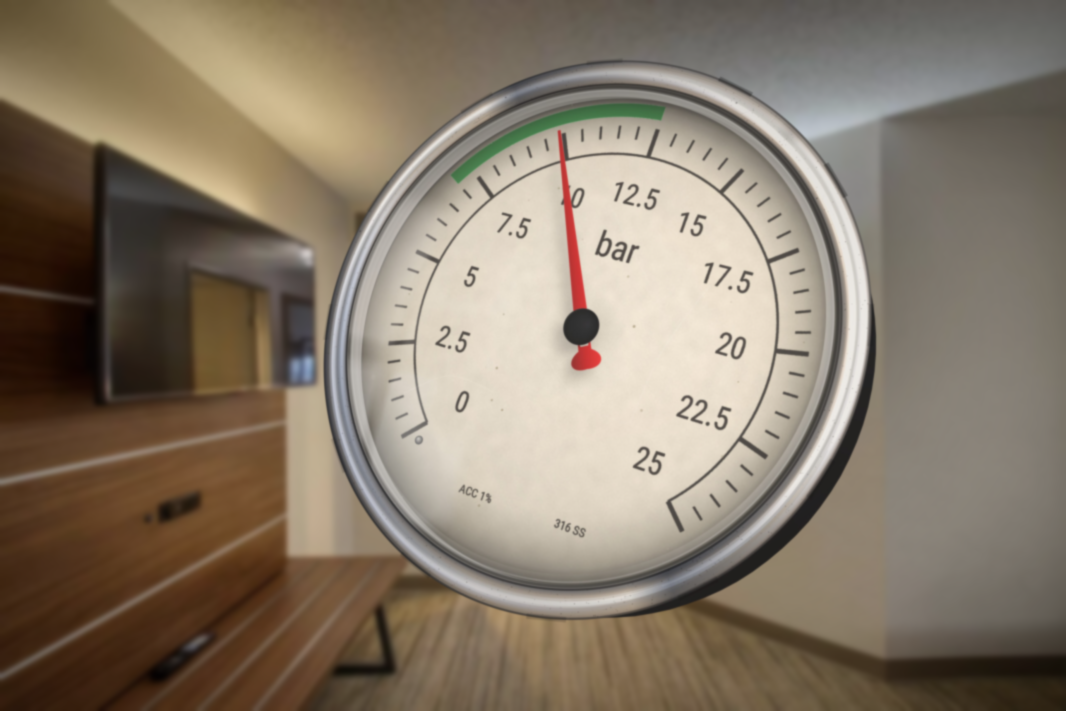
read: value=10 unit=bar
